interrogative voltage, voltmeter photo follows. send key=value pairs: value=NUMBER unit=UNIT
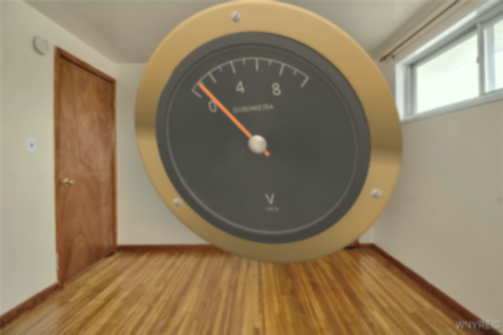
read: value=1 unit=V
